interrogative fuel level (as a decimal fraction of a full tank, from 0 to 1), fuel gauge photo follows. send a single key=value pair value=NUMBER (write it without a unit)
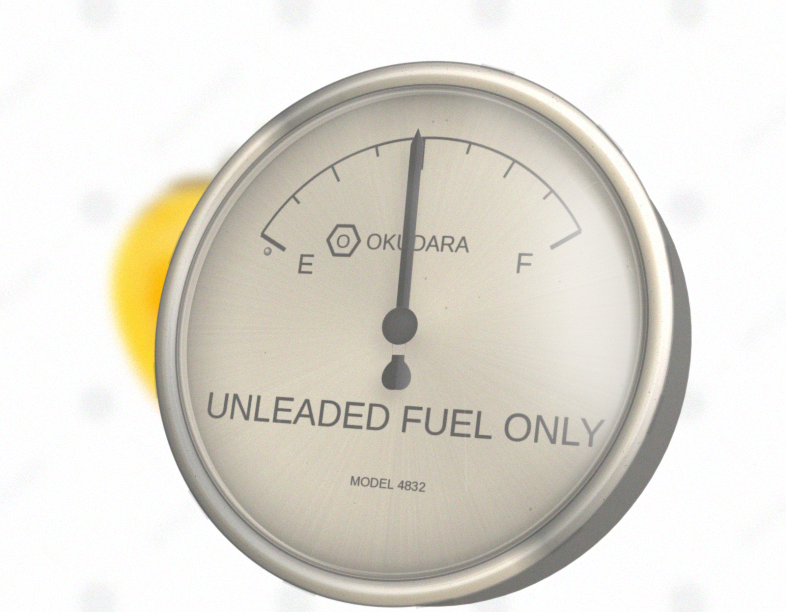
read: value=0.5
